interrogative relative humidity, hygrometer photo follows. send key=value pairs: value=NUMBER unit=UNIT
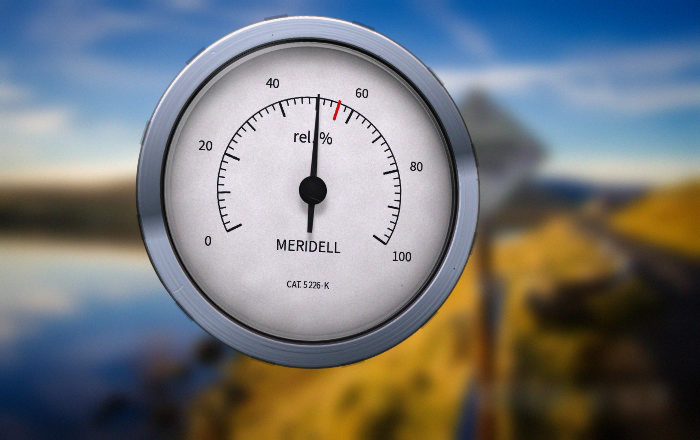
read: value=50 unit=%
